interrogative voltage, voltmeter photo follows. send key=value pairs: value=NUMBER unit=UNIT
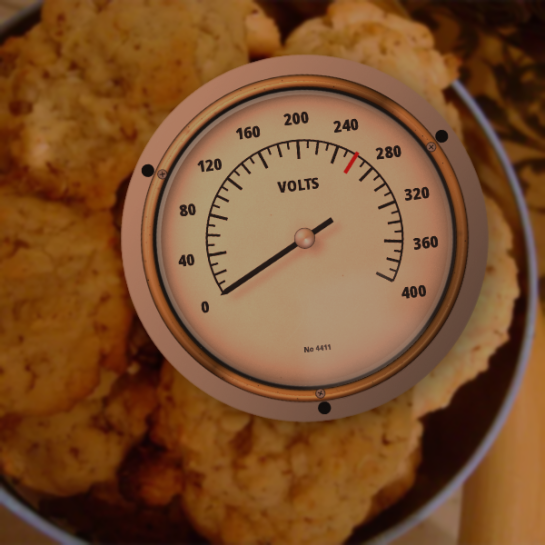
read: value=0 unit=V
